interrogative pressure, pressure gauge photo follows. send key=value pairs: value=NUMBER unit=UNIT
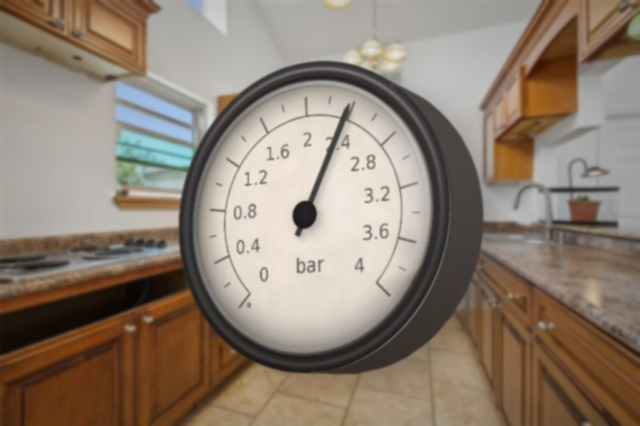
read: value=2.4 unit=bar
